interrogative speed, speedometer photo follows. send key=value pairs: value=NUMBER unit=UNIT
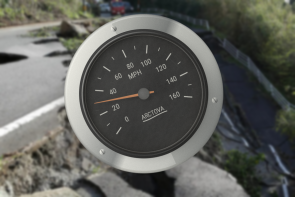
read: value=30 unit=mph
